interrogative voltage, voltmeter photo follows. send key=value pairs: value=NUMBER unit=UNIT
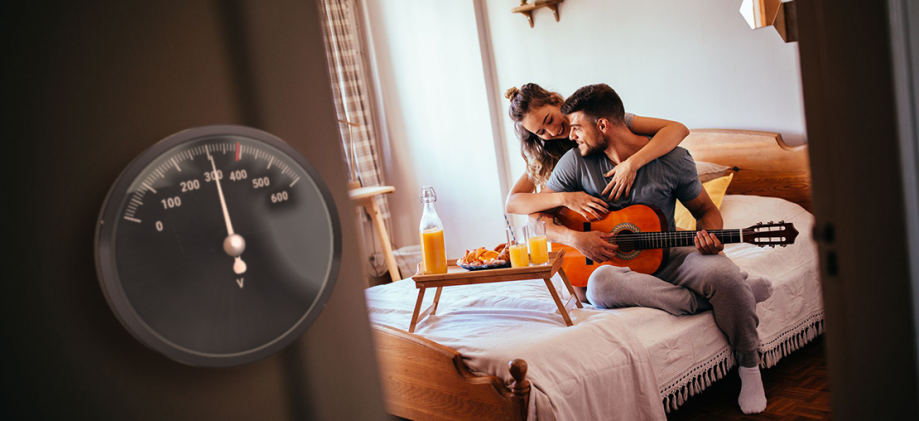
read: value=300 unit=V
